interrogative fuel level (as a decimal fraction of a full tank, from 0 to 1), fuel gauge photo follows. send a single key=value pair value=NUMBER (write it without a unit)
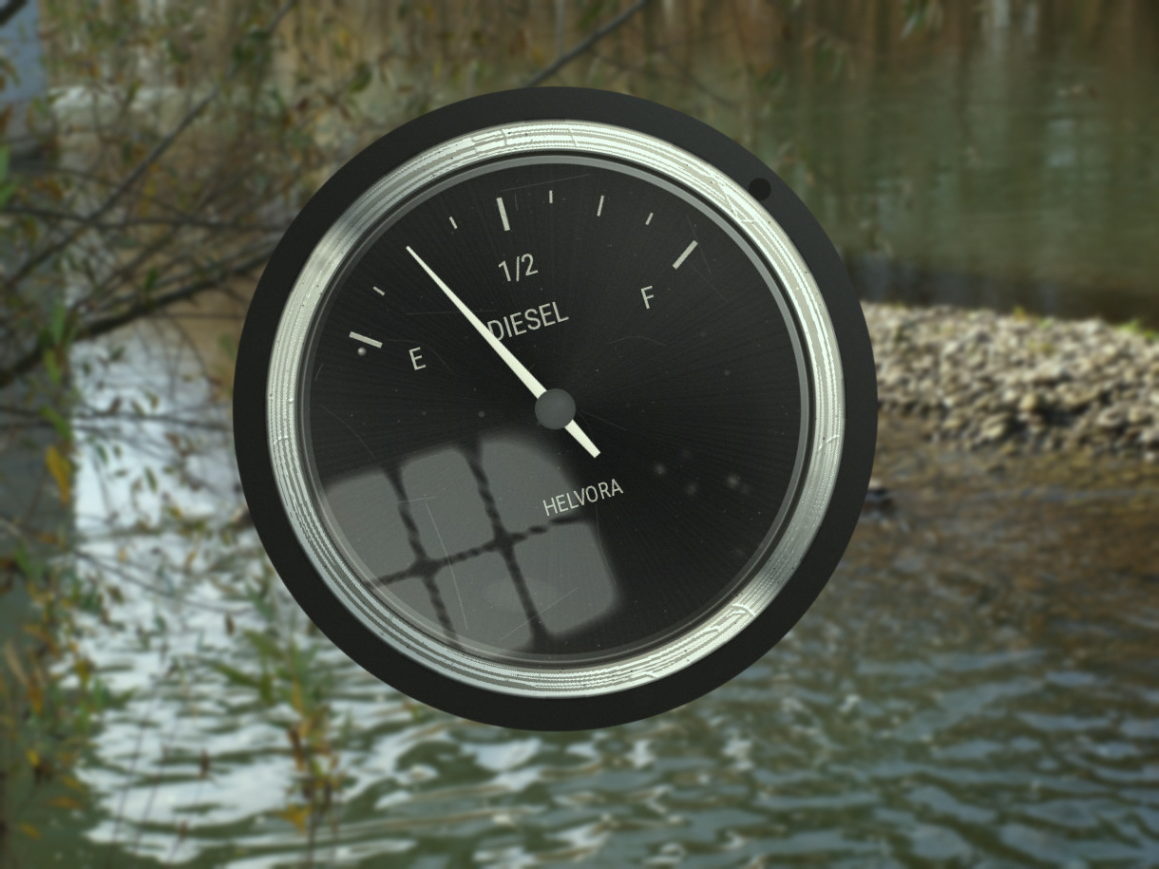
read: value=0.25
